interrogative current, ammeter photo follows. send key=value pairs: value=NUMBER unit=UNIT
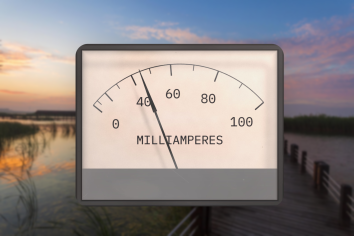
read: value=45 unit=mA
